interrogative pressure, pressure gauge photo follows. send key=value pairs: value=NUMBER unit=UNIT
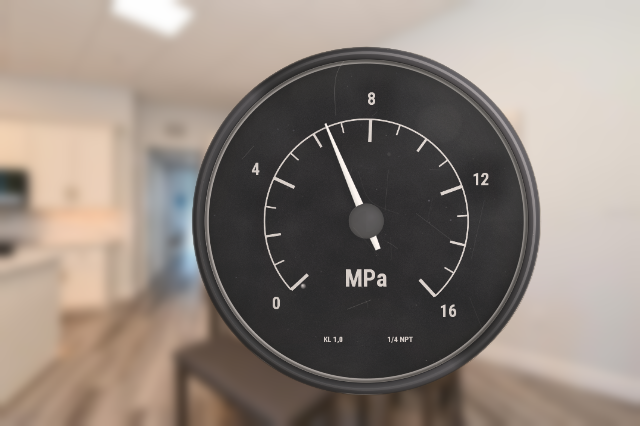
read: value=6.5 unit=MPa
